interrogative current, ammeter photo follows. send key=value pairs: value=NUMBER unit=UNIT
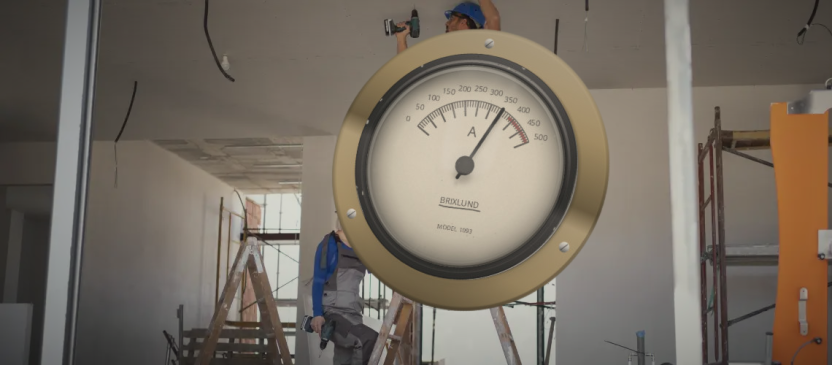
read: value=350 unit=A
